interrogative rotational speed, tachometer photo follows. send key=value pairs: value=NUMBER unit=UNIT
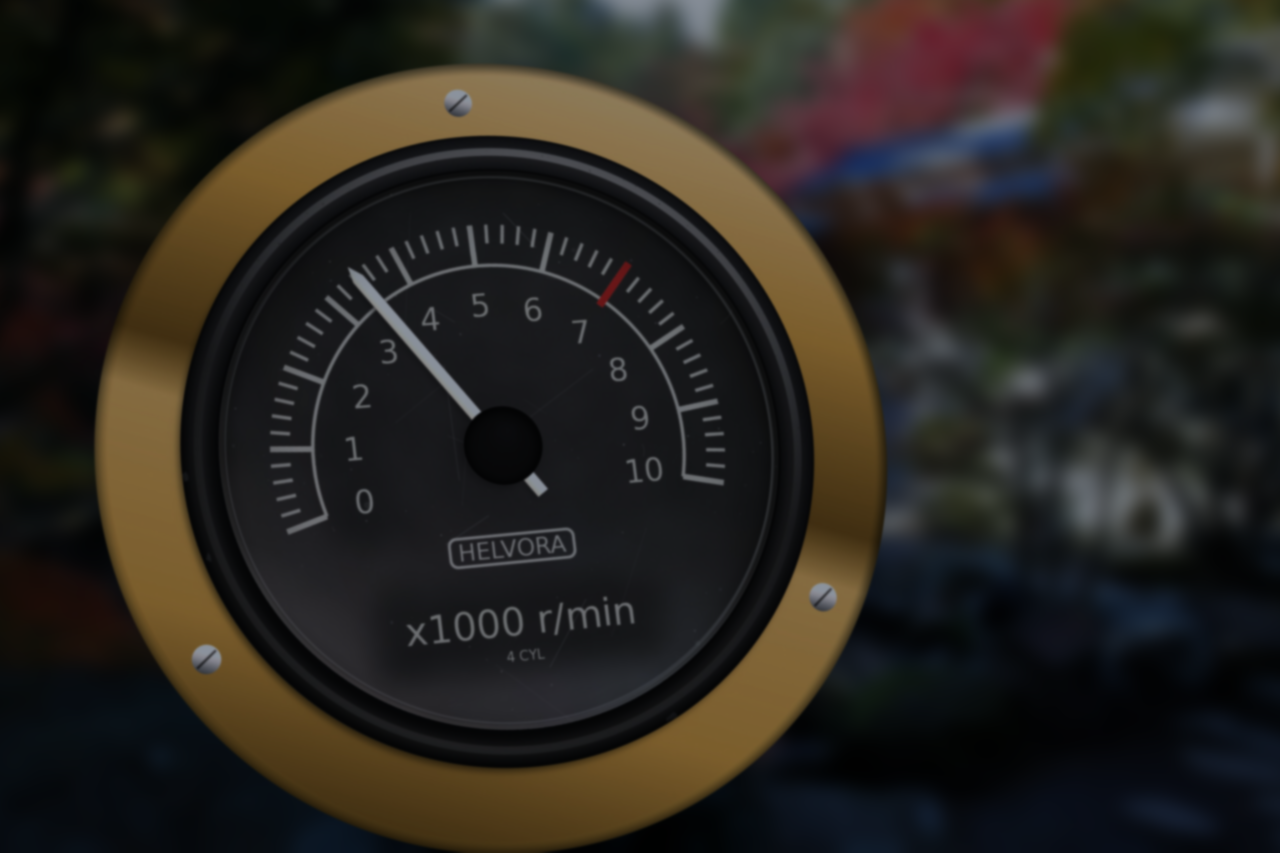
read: value=3400 unit=rpm
